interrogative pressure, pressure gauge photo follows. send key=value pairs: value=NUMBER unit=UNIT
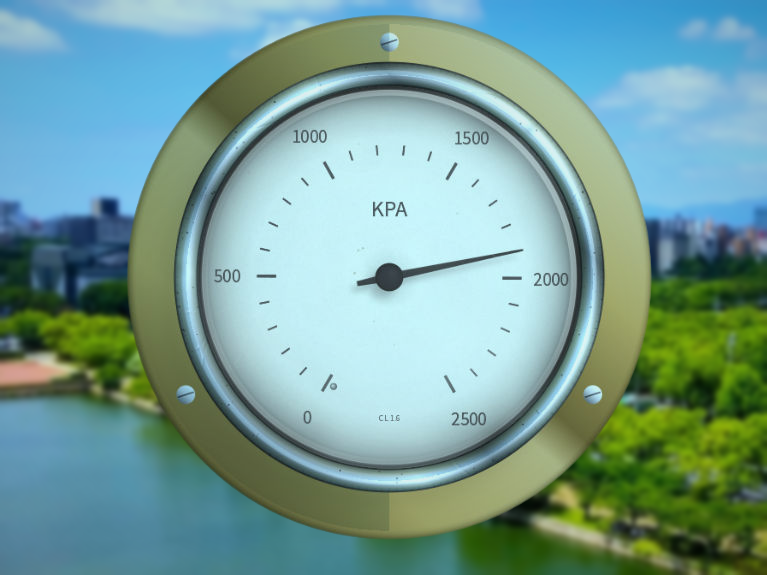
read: value=1900 unit=kPa
